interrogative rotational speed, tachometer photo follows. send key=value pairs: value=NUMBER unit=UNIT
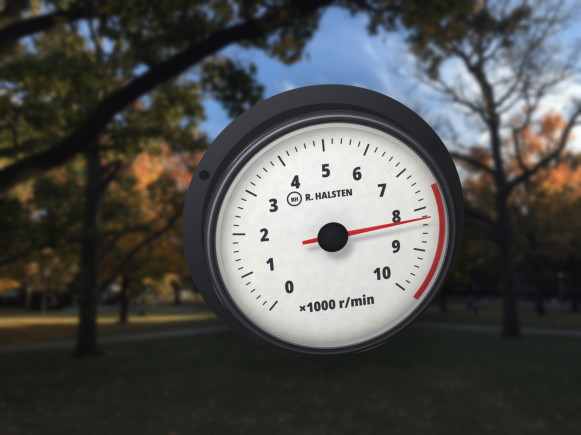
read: value=8200 unit=rpm
